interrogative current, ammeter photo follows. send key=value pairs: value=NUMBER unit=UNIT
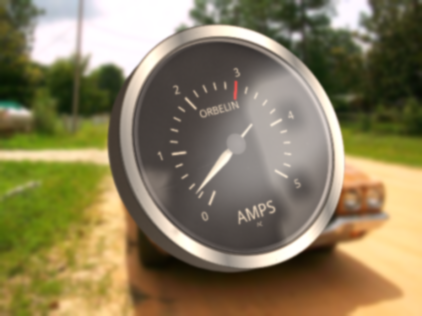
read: value=0.3 unit=A
